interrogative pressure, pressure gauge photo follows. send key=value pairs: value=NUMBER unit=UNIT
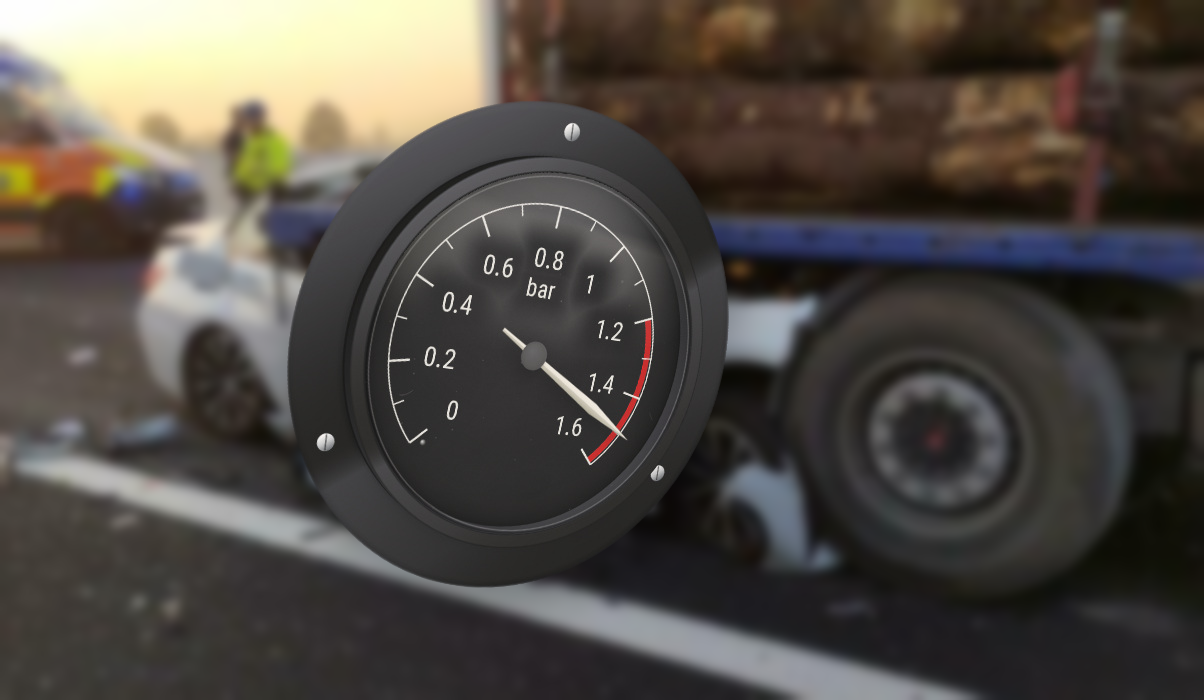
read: value=1.5 unit=bar
